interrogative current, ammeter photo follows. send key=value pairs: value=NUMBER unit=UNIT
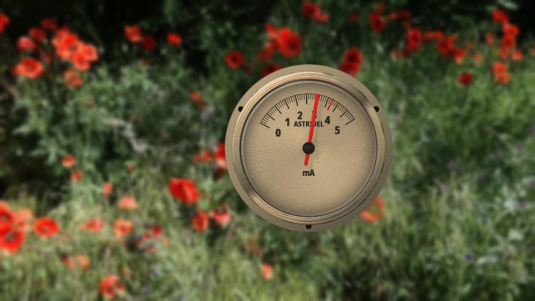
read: value=3 unit=mA
